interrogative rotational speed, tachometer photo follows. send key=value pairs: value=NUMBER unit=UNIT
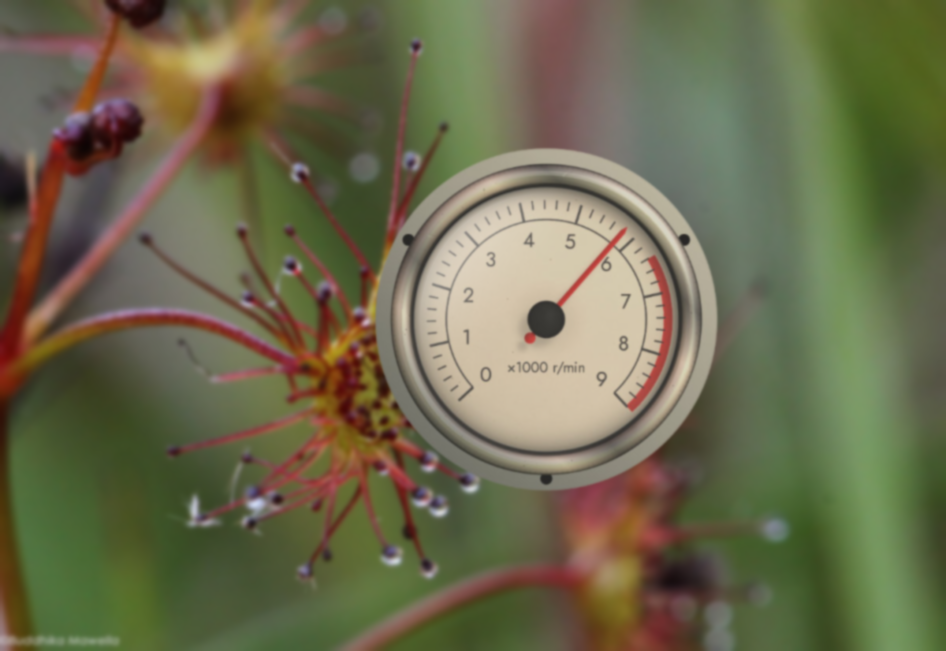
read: value=5800 unit=rpm
